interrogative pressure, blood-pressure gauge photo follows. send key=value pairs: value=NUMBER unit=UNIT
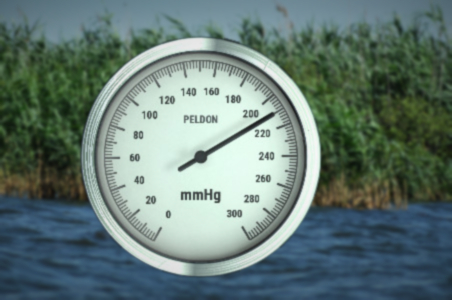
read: value=210 unit=mmHg
